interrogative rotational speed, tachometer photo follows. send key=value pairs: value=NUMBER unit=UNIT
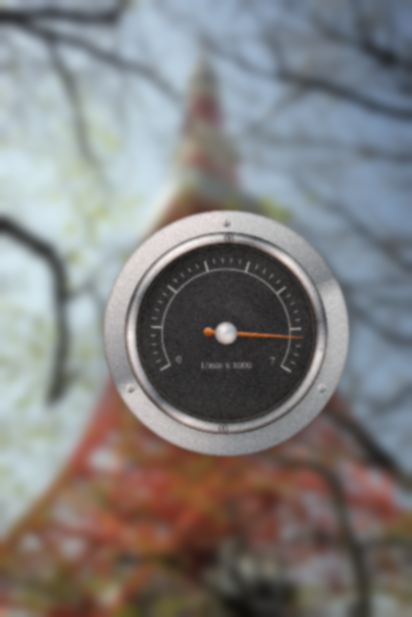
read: value=6200 unit=rpm
